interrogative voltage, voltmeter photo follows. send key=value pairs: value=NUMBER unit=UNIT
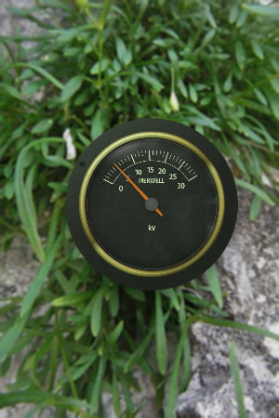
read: value=5 unit=kV
